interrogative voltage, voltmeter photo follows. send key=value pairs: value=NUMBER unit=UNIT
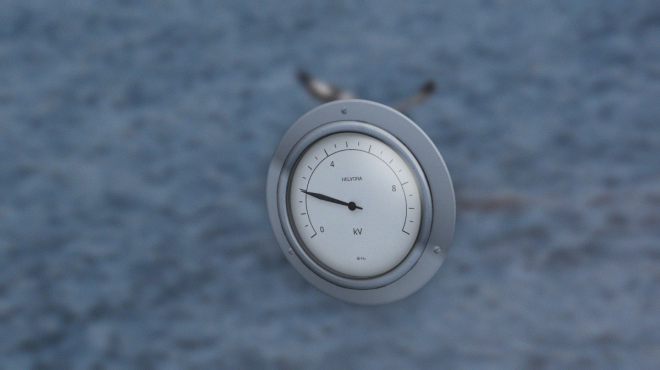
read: value=2 unit=kV
